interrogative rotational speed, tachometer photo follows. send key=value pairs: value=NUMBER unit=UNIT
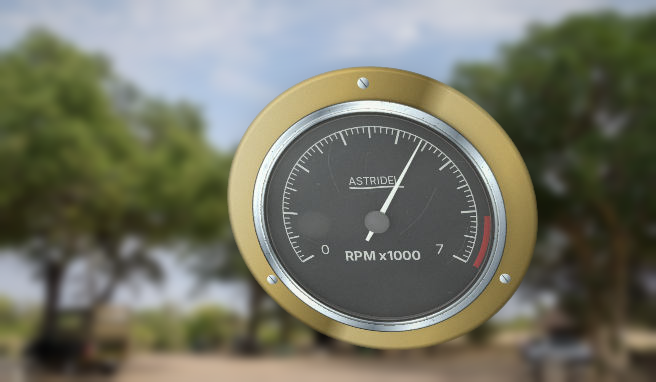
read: value=4400 unit=rpm
